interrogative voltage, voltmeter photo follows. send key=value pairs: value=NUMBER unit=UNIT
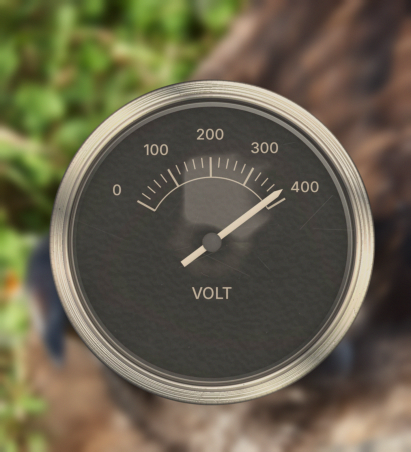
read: value=380 unit=V
